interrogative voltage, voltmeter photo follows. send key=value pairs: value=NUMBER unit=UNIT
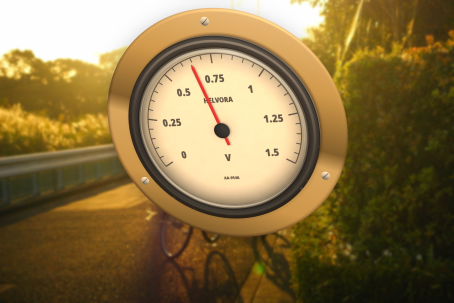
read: value=0.65 unit=V
